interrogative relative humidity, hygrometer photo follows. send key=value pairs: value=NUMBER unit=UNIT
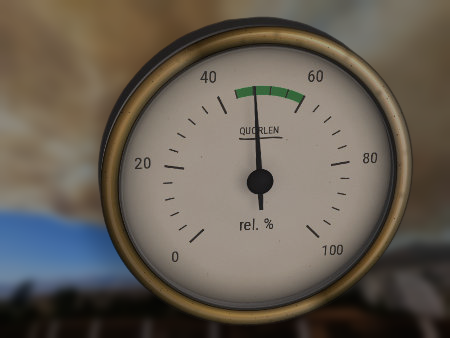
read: value=48 unit=%
